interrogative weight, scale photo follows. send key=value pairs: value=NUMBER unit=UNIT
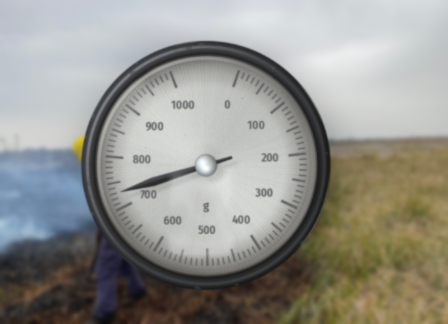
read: value=730 unit=g
